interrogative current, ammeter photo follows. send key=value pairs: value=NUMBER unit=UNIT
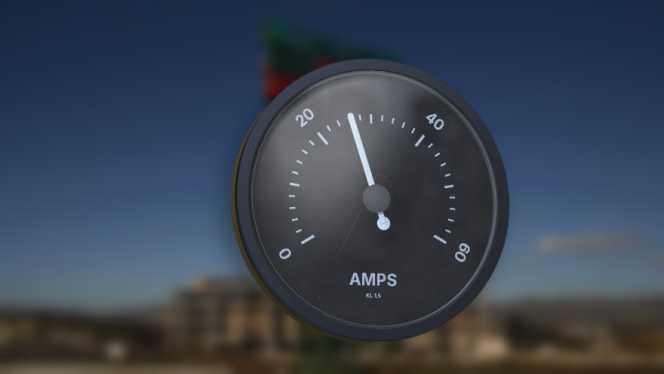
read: value=26 unit=A
